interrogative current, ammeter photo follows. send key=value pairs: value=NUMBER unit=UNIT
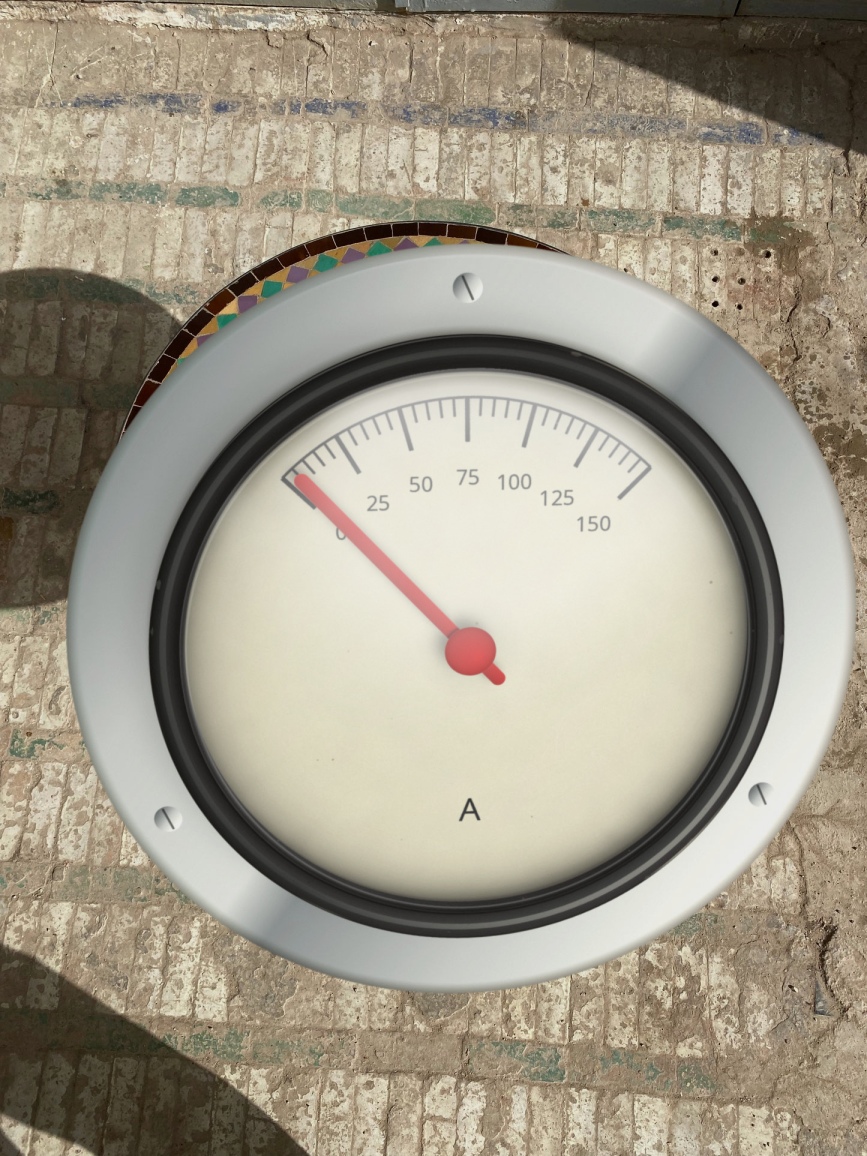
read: value=5 unit=A
